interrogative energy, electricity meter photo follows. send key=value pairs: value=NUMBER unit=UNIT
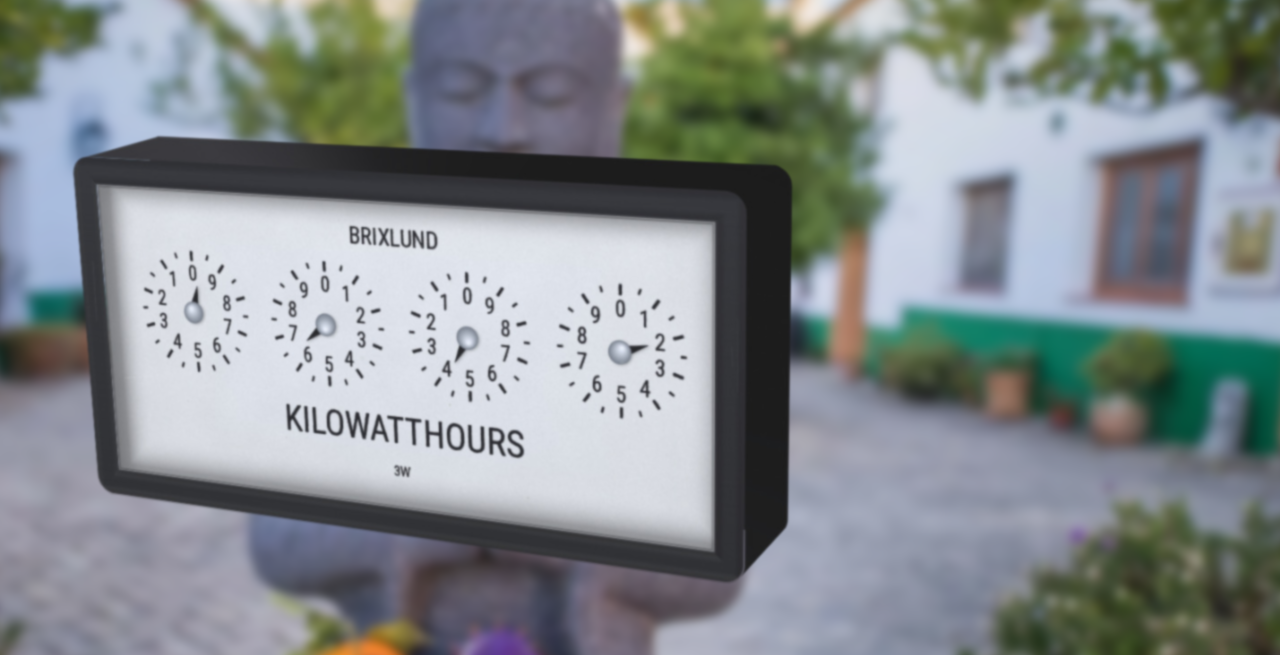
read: value=9642 unit=kWh
